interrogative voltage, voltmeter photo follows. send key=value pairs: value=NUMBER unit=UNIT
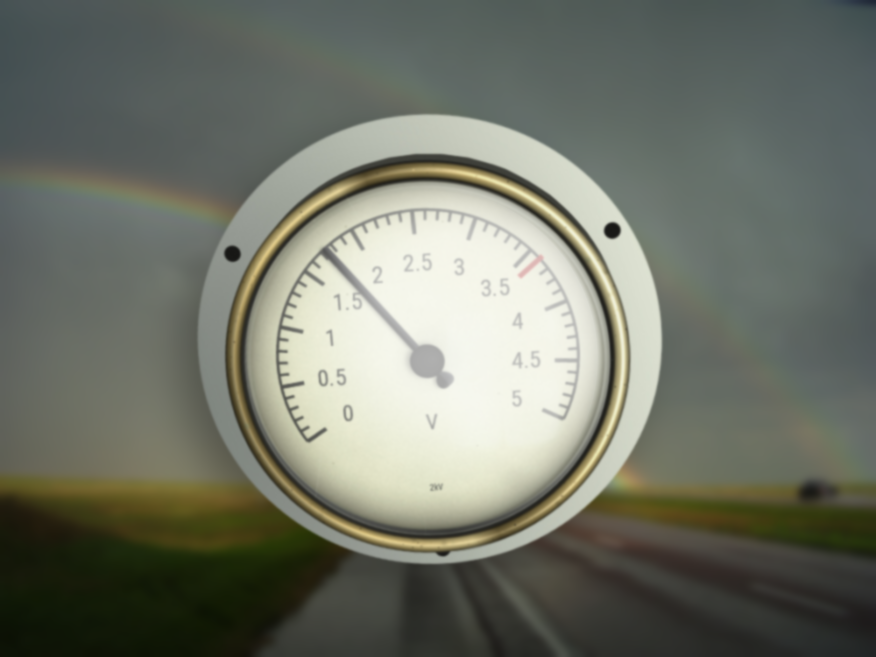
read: value=1.75 unit=V
